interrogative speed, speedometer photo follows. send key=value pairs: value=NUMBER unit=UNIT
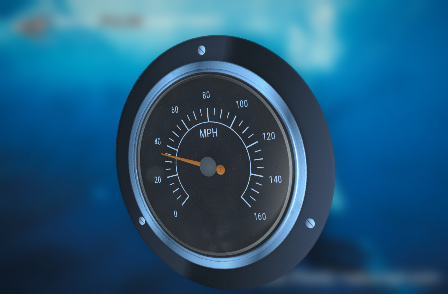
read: value=35 unit=mph
